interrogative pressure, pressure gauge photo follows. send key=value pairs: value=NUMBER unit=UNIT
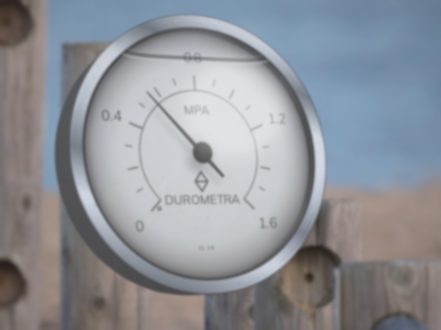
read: value=0.55 unit=MPa
